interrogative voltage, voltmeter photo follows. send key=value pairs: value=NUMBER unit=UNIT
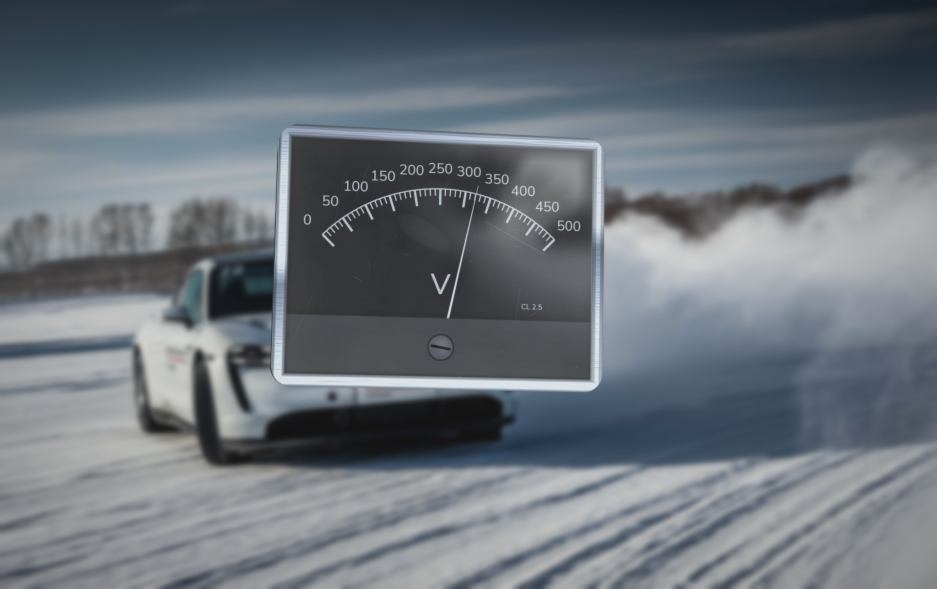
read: value=320 unit=V
